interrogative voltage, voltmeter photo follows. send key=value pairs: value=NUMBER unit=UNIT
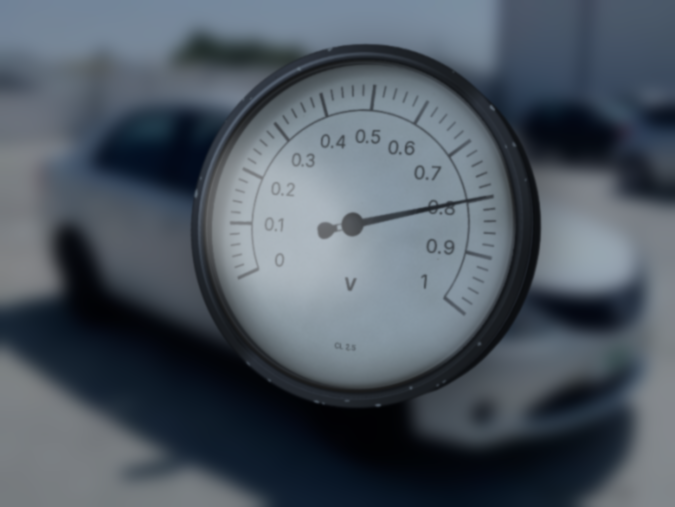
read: value=0.8 unit=V
